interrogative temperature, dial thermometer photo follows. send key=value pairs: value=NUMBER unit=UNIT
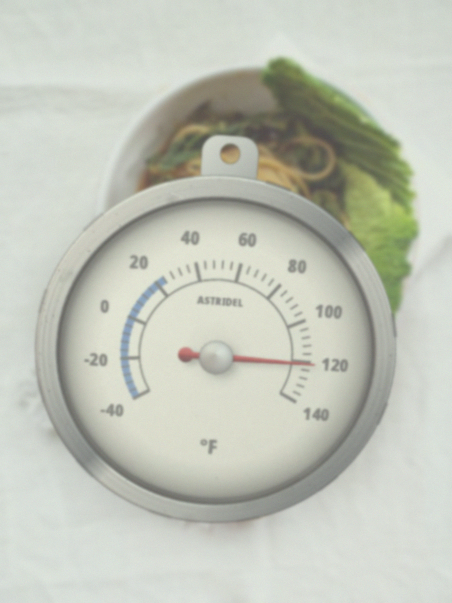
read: value=120 unit=°F
